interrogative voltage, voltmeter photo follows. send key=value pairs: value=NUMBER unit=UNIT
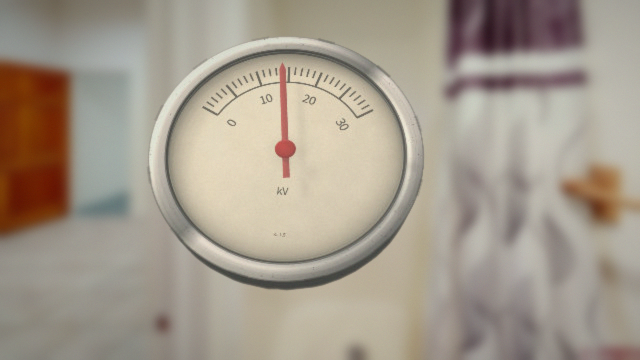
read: value=14 unit=kV
